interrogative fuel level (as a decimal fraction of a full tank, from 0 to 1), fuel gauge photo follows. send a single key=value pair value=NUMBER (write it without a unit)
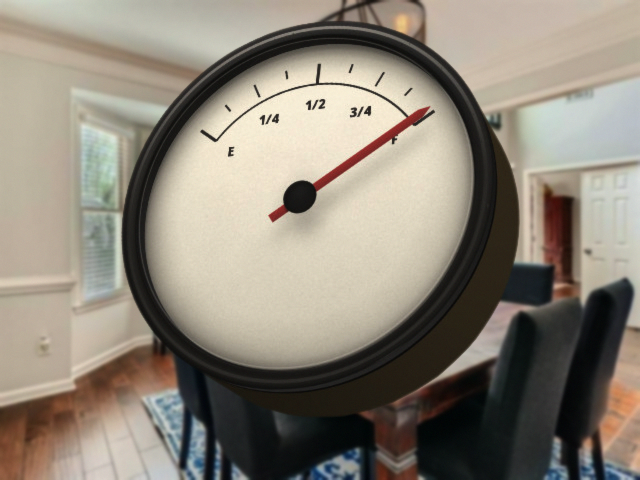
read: value=1
